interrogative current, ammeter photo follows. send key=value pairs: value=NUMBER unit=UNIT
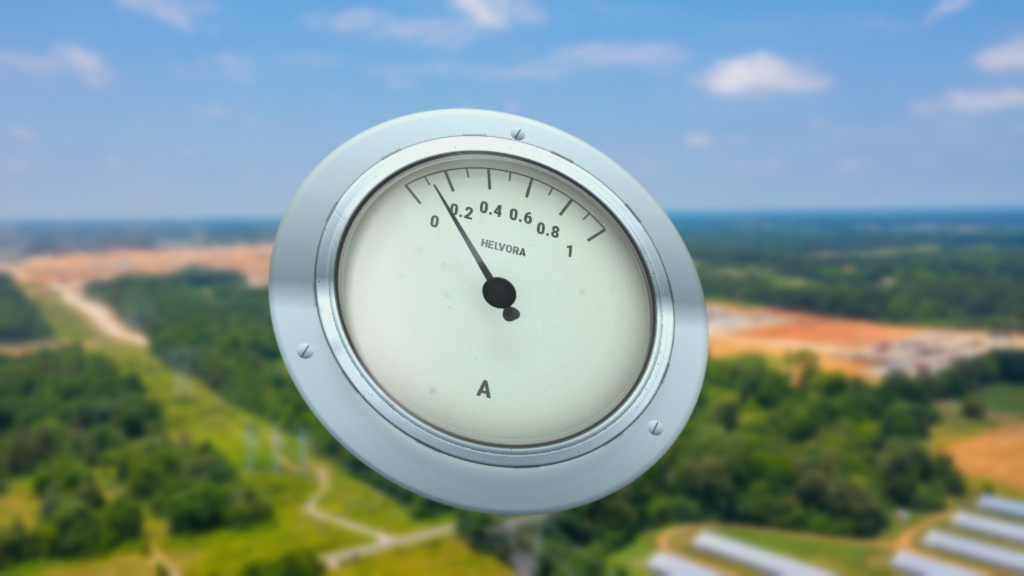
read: value=0.1 unit=A
